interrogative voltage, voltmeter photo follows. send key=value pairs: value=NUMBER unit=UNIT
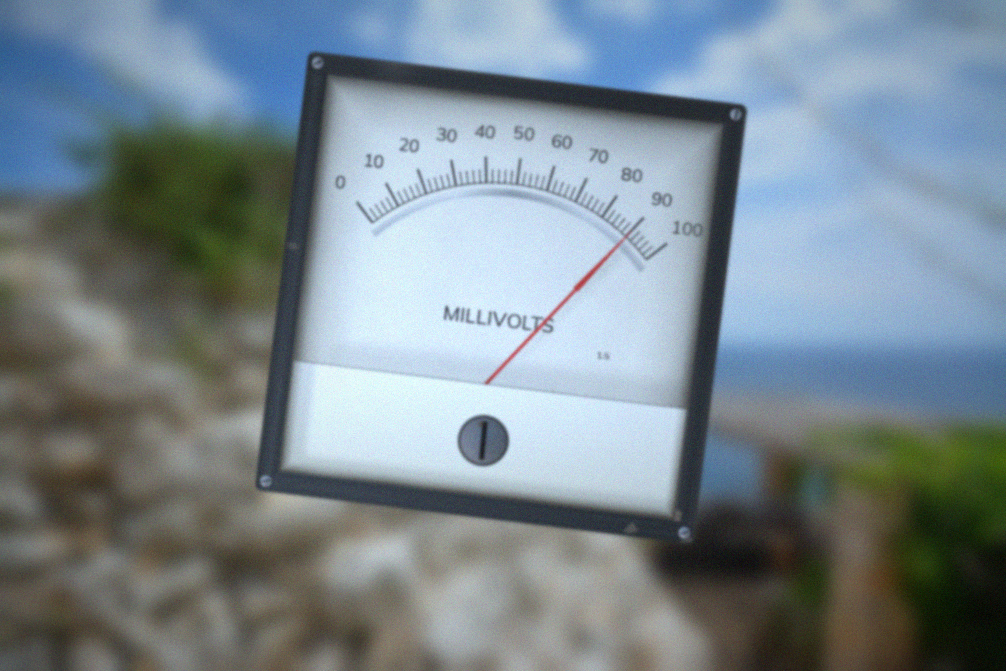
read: value=90 unit=mV
